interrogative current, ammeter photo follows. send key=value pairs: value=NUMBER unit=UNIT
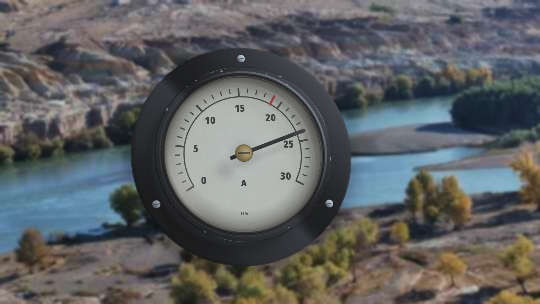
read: value=24 unit=A
